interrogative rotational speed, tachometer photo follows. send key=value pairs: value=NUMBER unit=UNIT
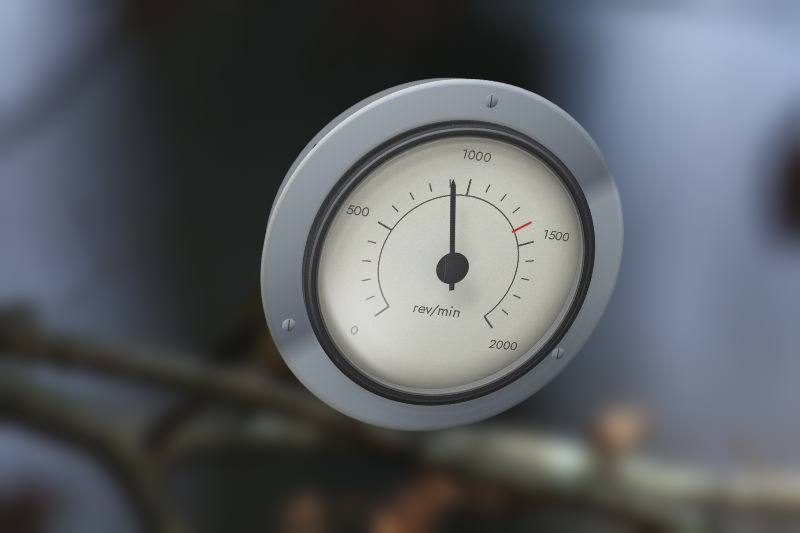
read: value=900 unit=rpm
